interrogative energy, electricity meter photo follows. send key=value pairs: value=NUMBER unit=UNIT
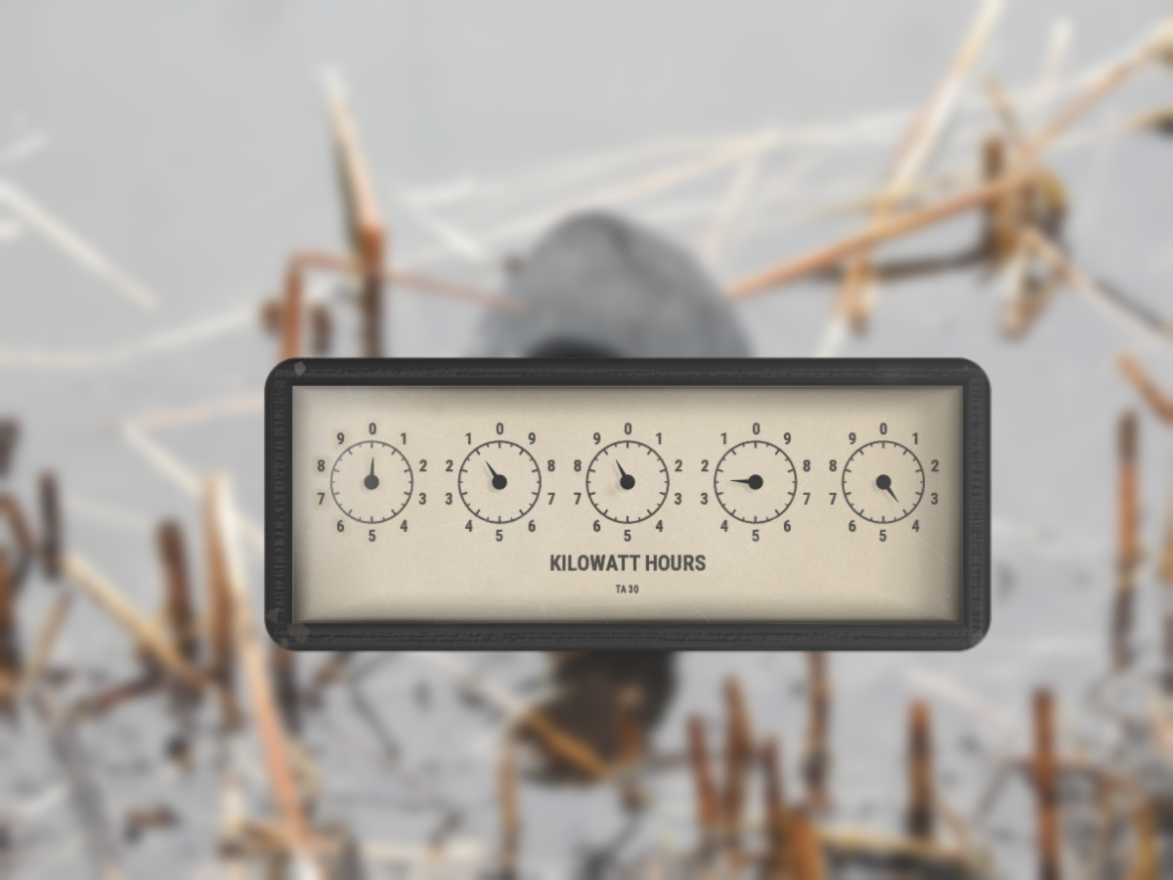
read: value=924 unit=kWh
